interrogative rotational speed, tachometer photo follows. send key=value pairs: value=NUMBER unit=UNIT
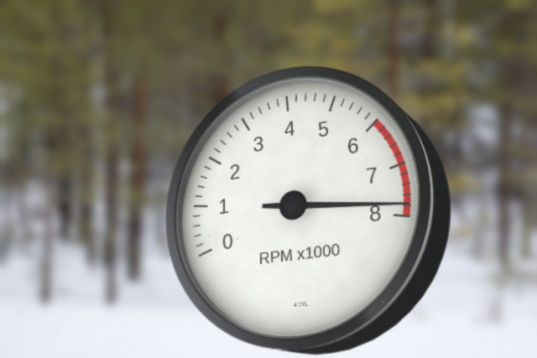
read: value=7800 unit=rpm
